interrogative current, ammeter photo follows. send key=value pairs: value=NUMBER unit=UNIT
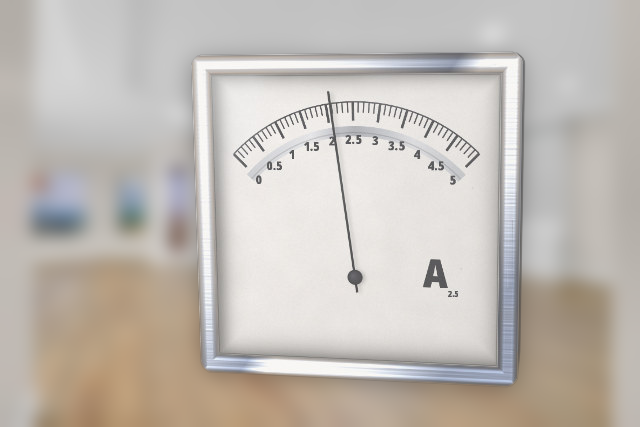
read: value=2.1 unit=A
